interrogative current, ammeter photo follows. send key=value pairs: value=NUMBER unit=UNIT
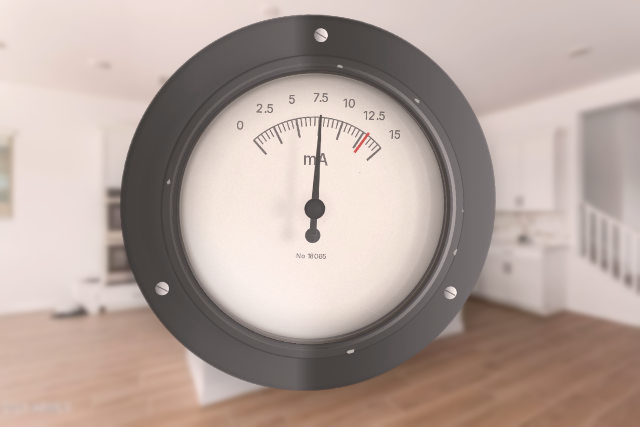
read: value=7.5 unit=mA
